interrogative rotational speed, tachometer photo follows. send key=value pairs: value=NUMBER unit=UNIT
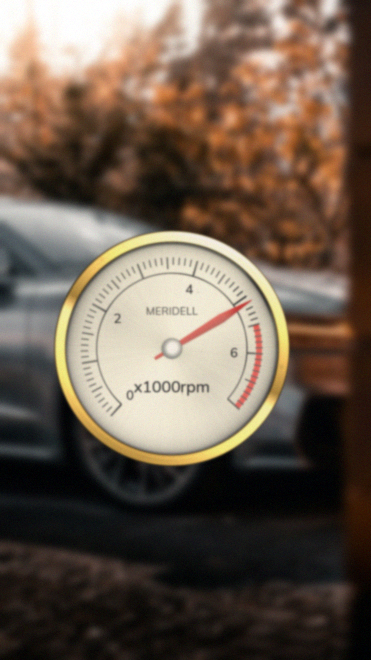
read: value=5100 unit=rpm
